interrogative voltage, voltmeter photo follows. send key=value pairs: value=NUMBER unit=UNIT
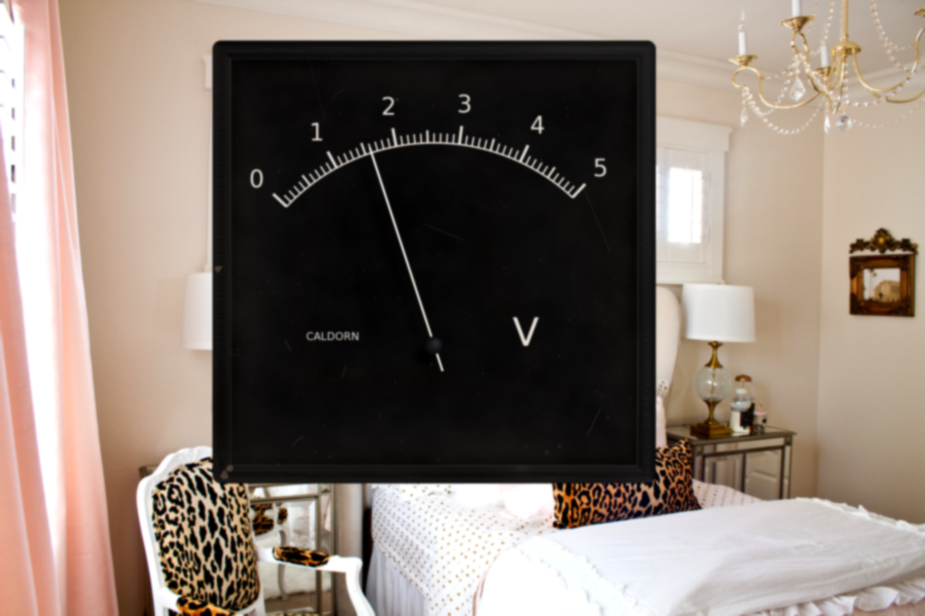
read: value=1.6 unit=V
